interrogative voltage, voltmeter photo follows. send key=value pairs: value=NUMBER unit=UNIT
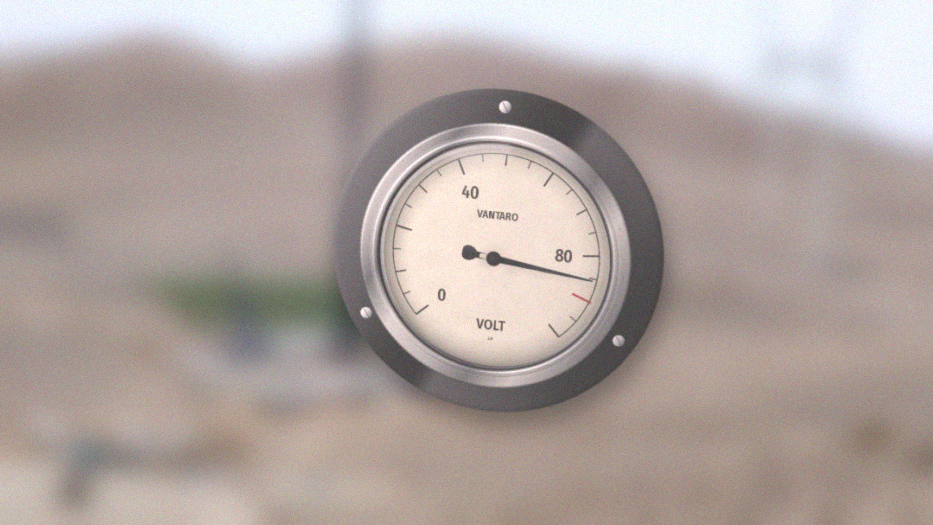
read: value=85 unit=V
